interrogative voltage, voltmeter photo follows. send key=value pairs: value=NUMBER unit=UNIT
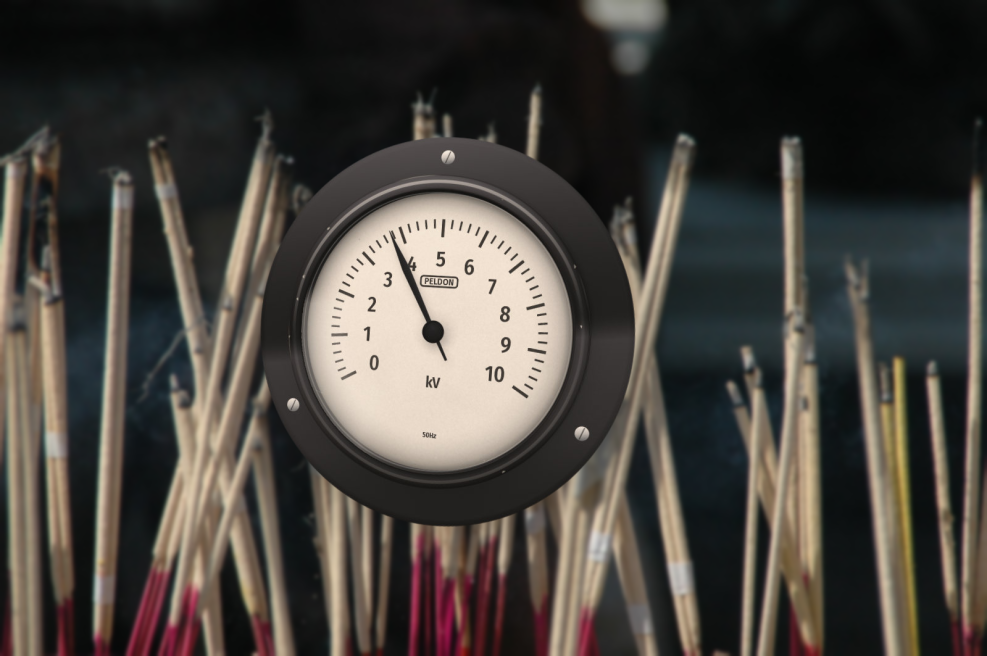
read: value=3.8 unit=kV
